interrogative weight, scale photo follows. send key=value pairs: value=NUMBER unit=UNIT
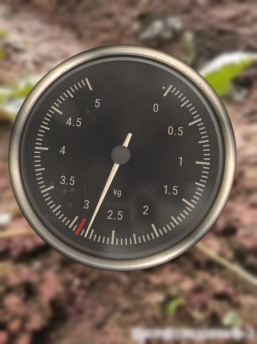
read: value=2.8 unit=kg
